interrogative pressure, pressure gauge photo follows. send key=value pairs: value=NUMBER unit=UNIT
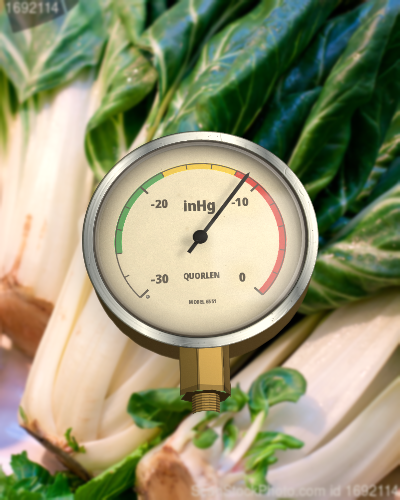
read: value=-11 unit=inHg
